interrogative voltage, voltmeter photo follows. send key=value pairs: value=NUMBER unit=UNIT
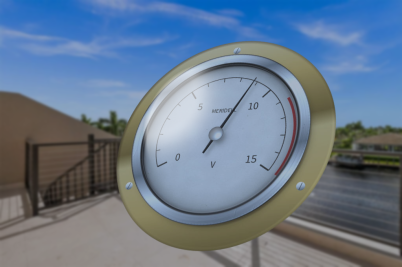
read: value=9 unit=V
